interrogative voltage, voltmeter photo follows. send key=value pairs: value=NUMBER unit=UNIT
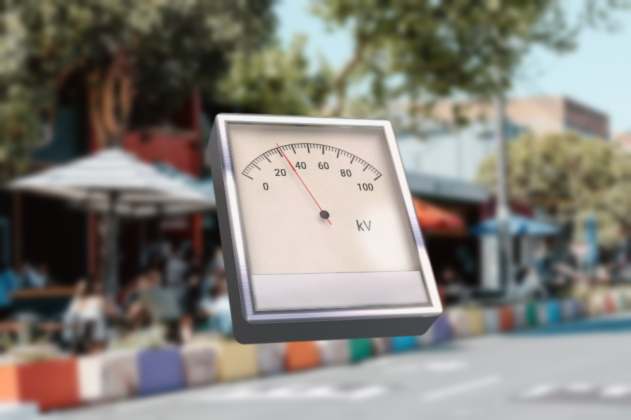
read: value=30 unit=kV
